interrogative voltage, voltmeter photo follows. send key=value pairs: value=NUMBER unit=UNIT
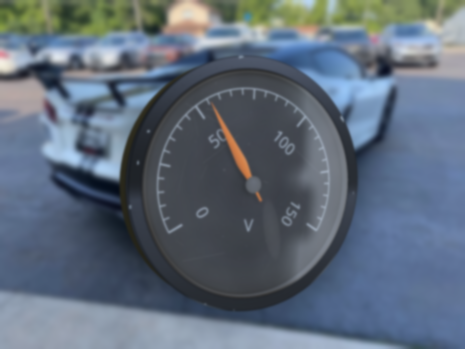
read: value=55 unit=V
